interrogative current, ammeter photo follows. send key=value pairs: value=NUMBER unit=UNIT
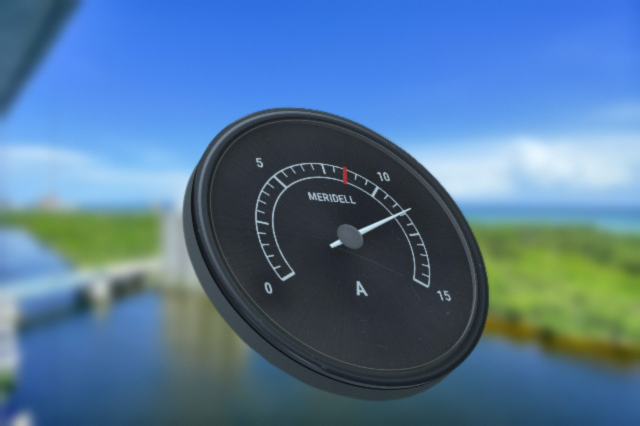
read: value=11.5 unit=A
